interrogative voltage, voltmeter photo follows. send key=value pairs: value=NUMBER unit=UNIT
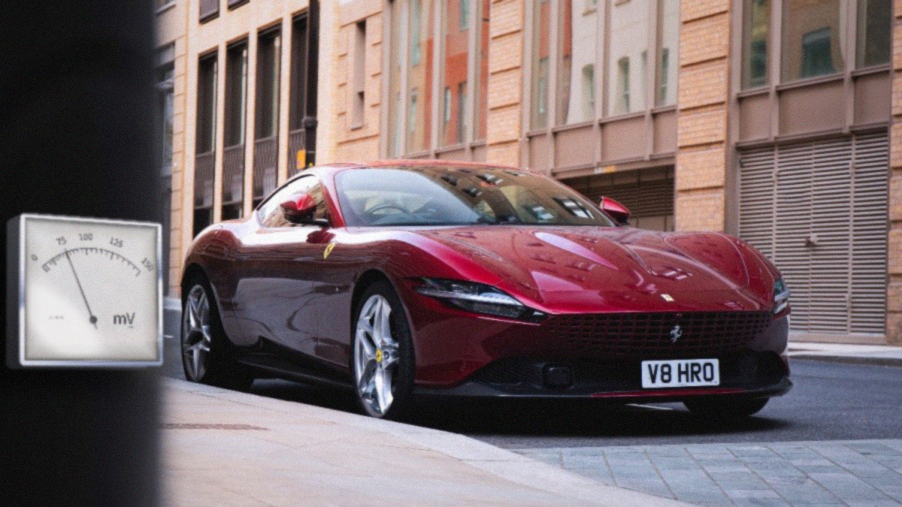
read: value=75 unit=mV
